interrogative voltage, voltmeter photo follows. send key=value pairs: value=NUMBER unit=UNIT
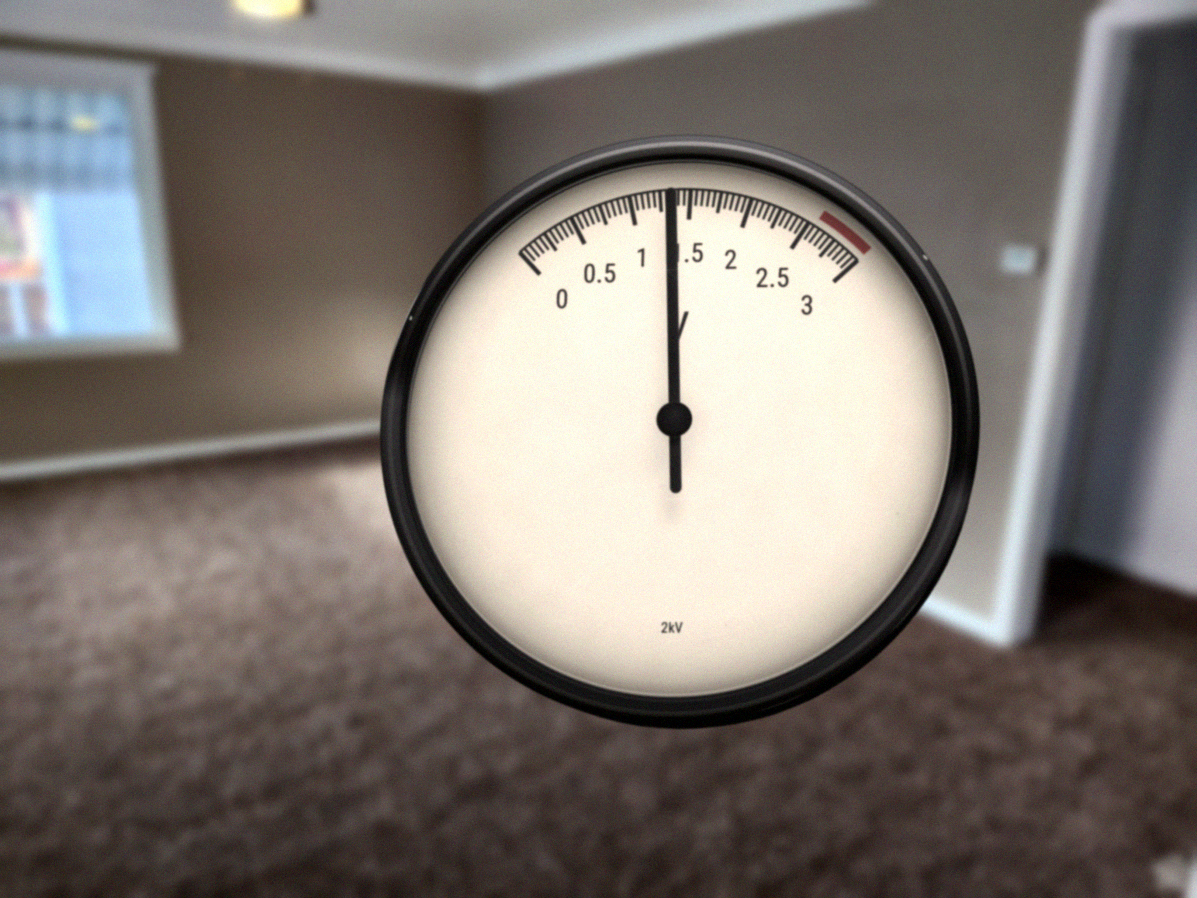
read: value=1.35 unit=V
